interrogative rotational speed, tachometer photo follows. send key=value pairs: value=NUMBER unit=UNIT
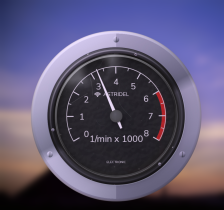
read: value=3250 unit=rpm
